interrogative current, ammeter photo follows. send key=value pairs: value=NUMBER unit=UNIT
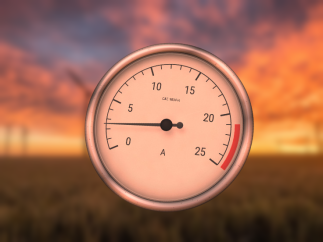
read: value=2.5 unit=A
